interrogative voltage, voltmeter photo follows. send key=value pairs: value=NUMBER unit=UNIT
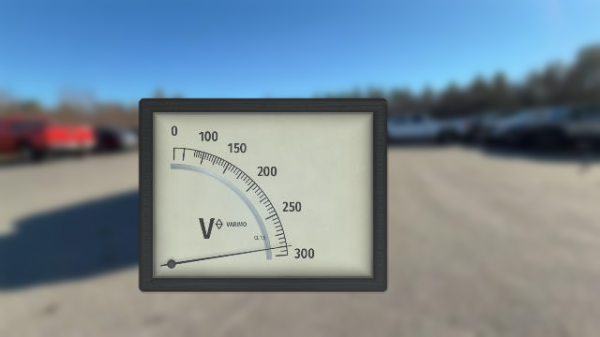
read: value=290 unit=V
